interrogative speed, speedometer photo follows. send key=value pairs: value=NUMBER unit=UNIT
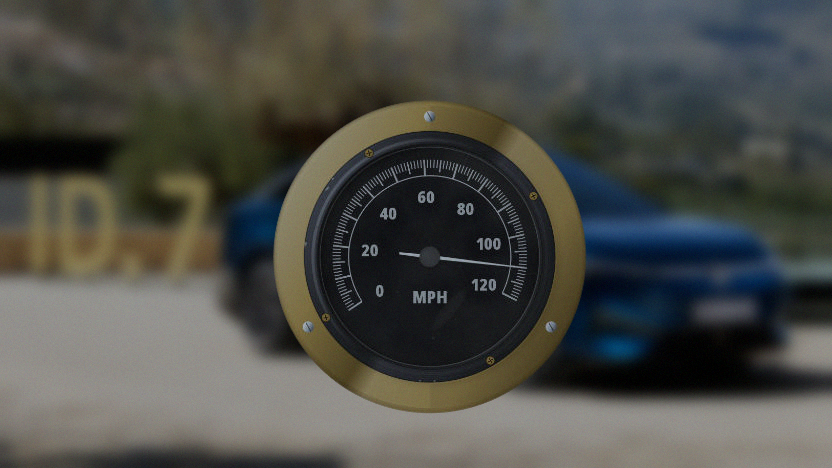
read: value=110 unit=mph
